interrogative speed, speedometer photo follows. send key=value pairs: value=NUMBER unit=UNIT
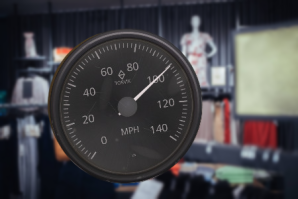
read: value=100 unit=mph
